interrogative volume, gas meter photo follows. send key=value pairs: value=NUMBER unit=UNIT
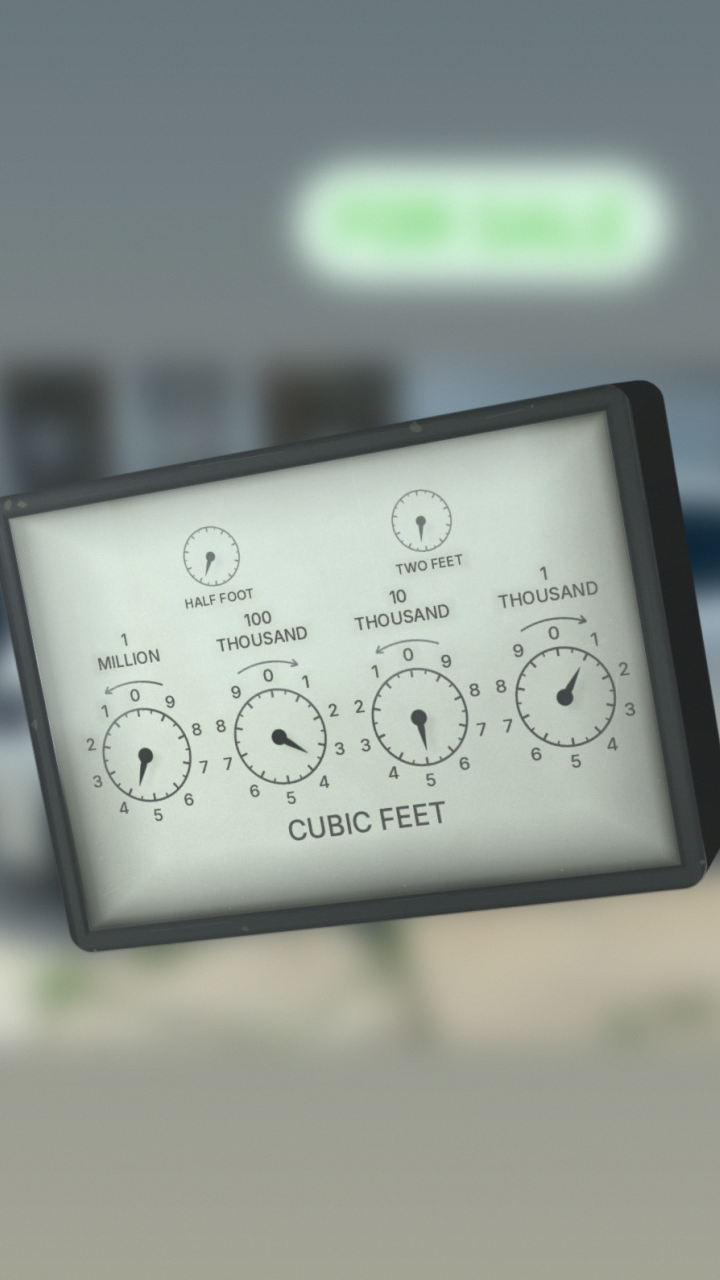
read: value=435100 unit=ft³
